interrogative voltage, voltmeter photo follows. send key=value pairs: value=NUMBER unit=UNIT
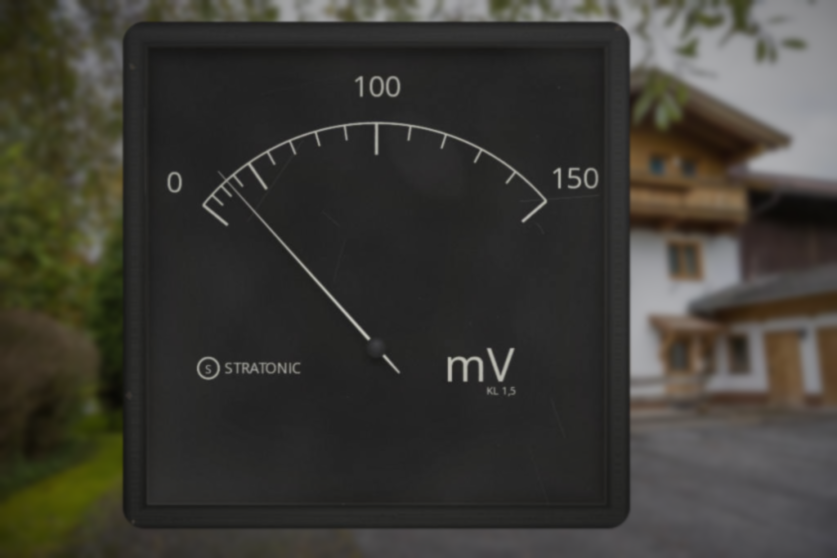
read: value=35 unit=mV
